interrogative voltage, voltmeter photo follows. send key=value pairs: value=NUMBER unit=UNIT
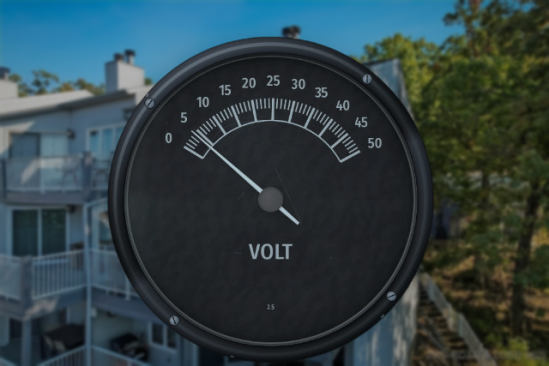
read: value=4 unit=V
